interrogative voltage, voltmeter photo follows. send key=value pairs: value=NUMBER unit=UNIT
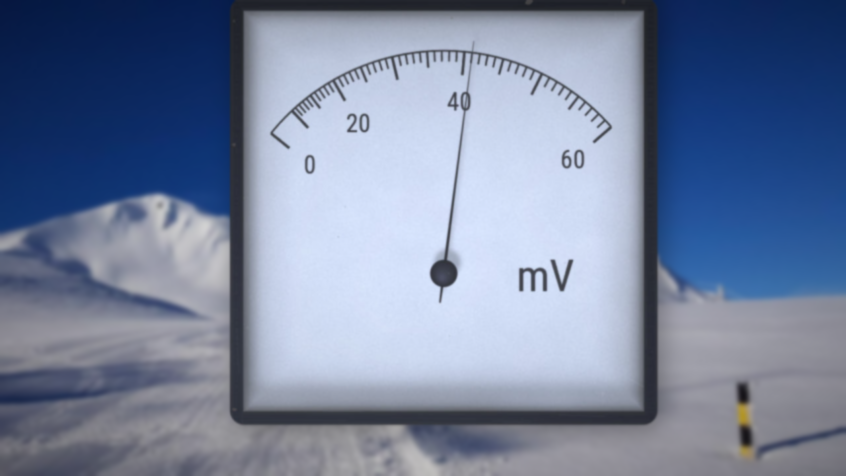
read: value=41 unit=mV
